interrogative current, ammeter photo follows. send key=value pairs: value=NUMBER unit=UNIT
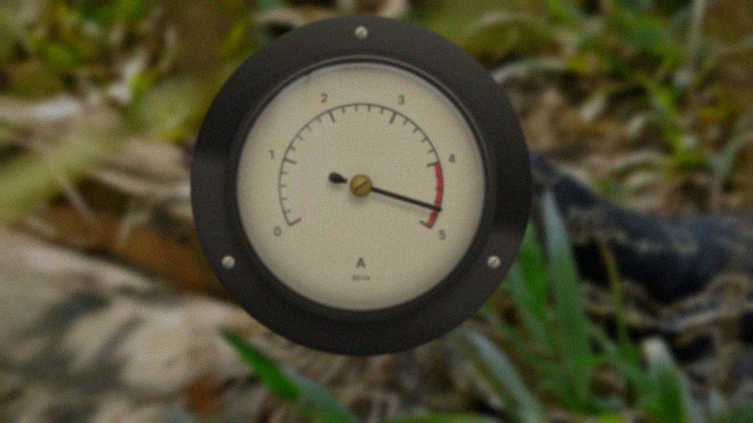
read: value=4.7 unit=A
